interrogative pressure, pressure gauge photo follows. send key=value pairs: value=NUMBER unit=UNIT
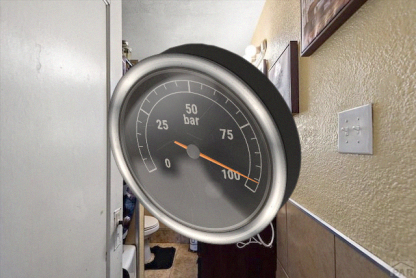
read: value=95 unit=bar
